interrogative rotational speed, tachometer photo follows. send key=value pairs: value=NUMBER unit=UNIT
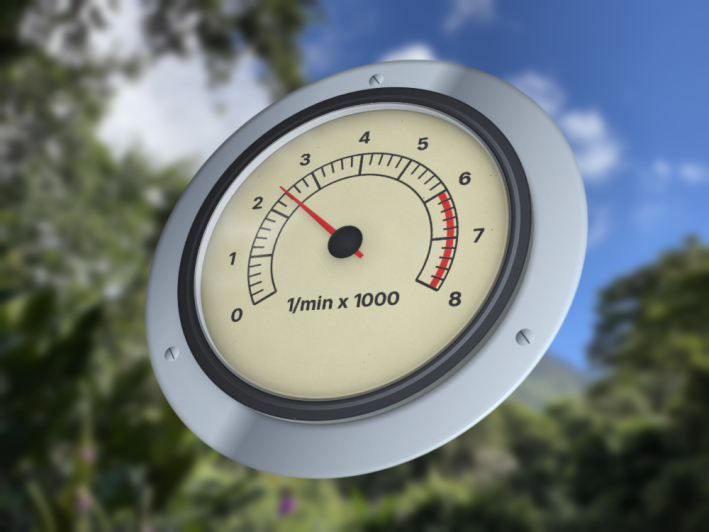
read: value=2400 unit=rpm
